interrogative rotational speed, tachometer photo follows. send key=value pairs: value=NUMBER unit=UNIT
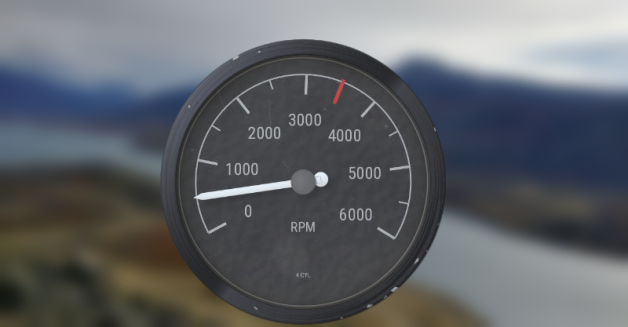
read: value=500 unit=rpm
